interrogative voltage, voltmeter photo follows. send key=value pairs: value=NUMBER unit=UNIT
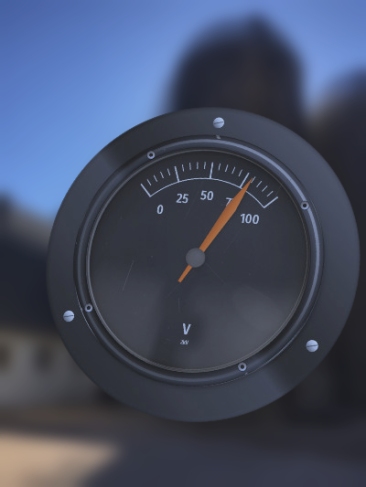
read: value=80 unit=V
